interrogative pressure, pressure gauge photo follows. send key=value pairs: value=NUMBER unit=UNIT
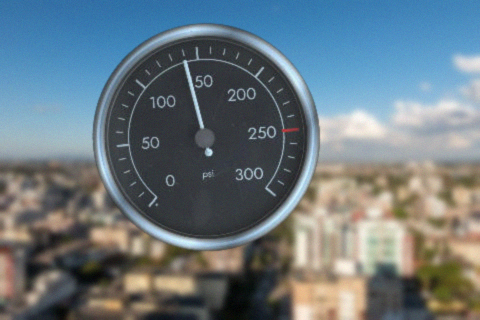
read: value=140 unit=psi
